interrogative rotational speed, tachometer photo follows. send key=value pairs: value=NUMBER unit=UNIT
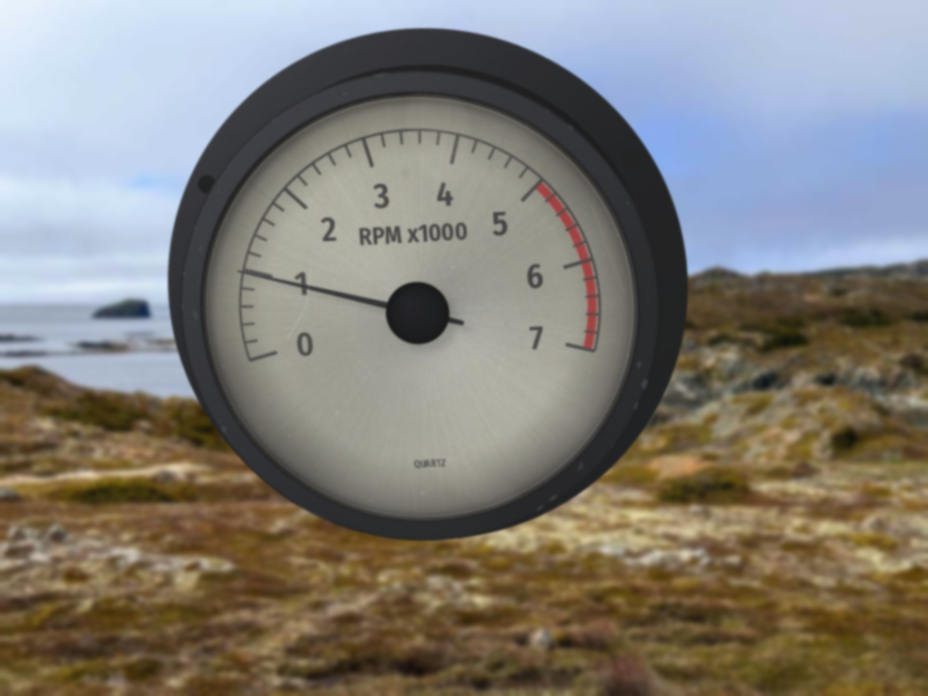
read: value=1000 unit=rpm
